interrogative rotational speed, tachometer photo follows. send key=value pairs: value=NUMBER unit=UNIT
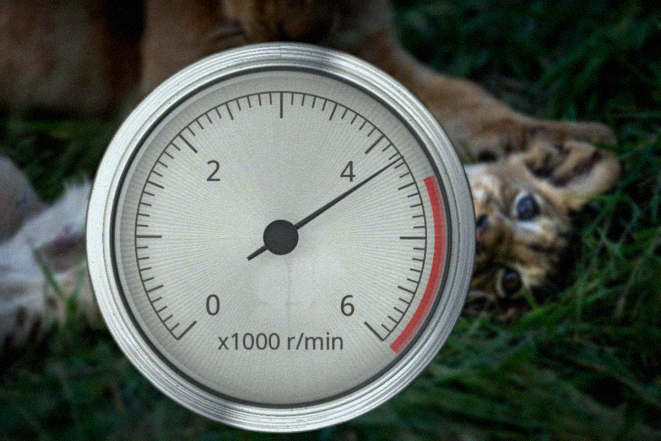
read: value=4250 unit=rpm
